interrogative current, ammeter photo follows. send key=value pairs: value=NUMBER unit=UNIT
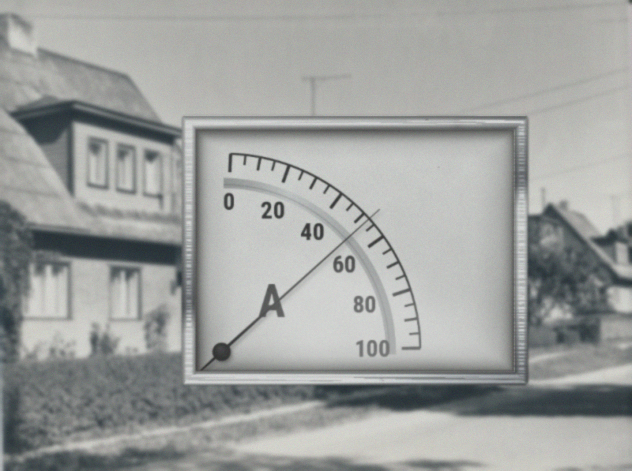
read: value=52.5 unit=A
